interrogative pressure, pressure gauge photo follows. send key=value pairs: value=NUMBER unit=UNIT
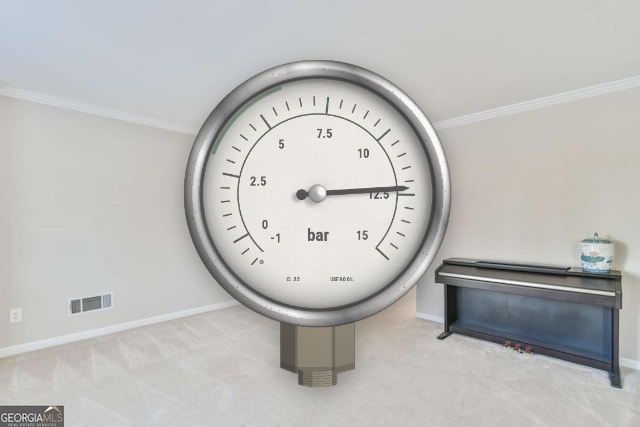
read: value=12.25 unit=bar
